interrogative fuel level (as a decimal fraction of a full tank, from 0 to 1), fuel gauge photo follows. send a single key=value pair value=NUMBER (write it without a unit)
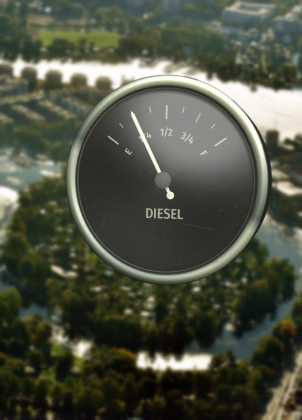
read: value=0.25
